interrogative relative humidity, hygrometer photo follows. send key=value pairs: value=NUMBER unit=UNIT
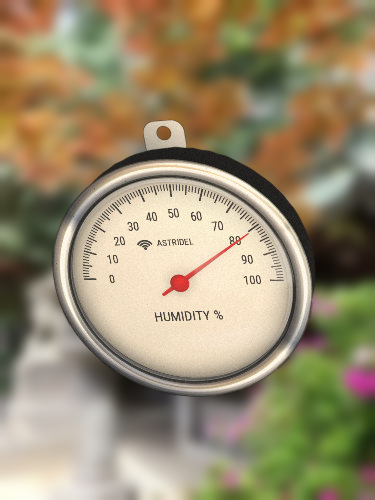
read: value=80 unit=%
